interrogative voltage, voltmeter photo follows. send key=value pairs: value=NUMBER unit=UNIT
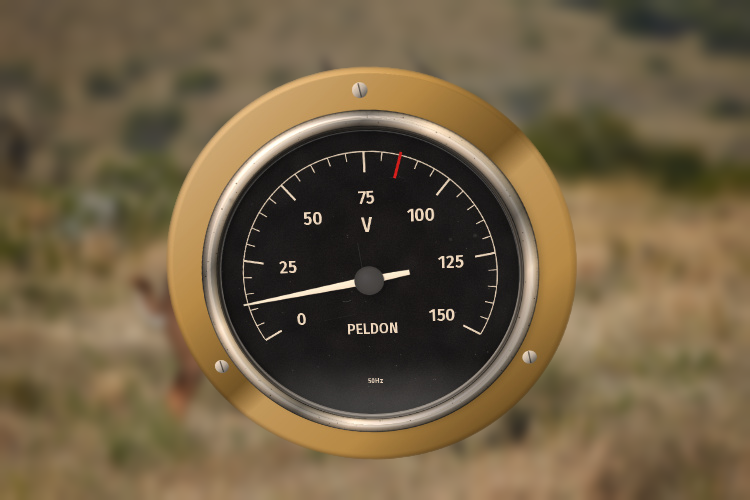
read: value=12.5 unit=V
